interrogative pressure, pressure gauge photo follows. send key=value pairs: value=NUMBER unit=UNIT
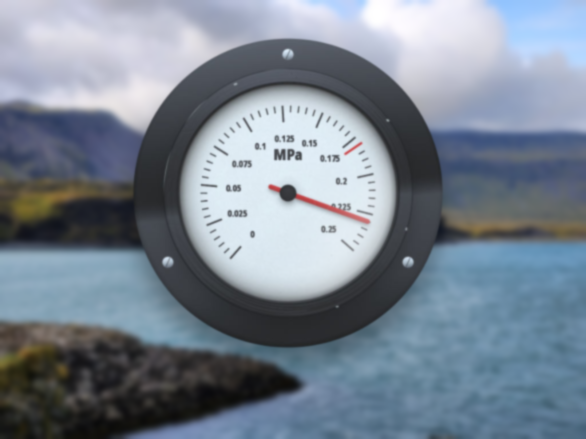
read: value=0.23 unit=MPa
